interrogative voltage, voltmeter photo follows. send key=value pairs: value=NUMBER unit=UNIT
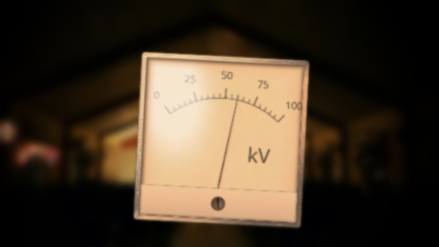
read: value=60 unit=kV
